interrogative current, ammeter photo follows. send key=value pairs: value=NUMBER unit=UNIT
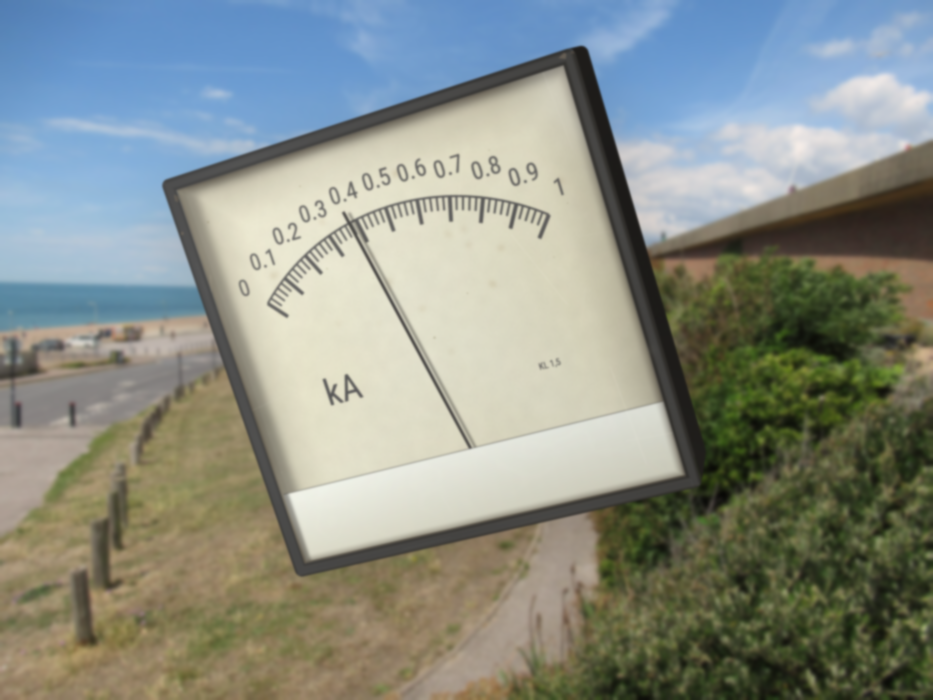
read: value=0.38 unit=kA
